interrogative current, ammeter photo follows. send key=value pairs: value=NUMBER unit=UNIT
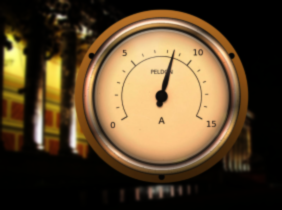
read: value=8.5 unit=A
